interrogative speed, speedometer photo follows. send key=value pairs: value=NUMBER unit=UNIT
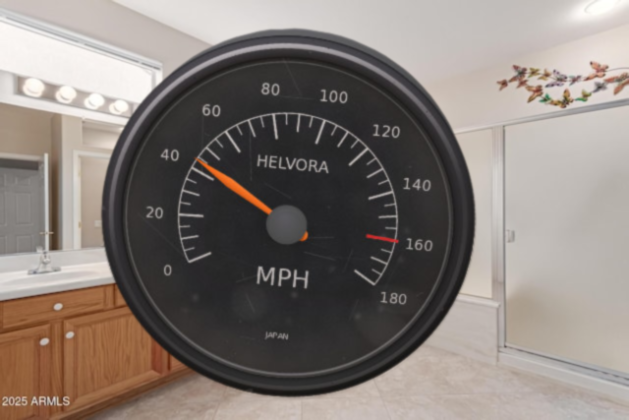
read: value=45 unit=mph
